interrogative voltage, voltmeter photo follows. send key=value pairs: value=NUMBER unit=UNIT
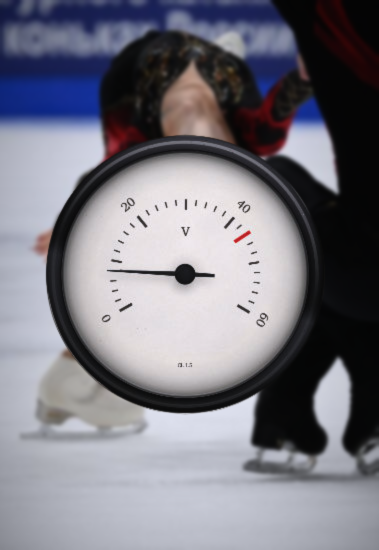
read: value=8 unit=V
